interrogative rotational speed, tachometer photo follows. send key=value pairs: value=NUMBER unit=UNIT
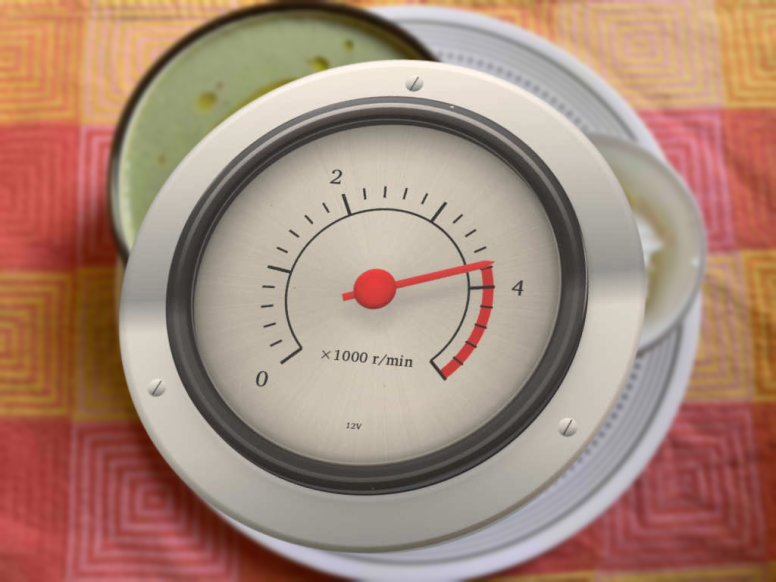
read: value=3800 unit=rpm
